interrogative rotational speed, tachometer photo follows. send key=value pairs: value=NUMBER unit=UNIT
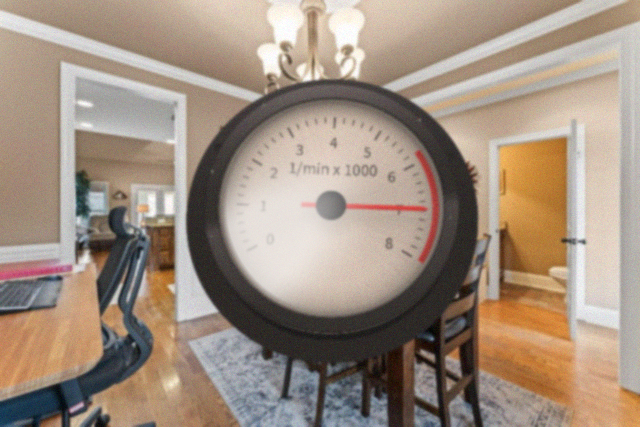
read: value=7000 unit=rpm
